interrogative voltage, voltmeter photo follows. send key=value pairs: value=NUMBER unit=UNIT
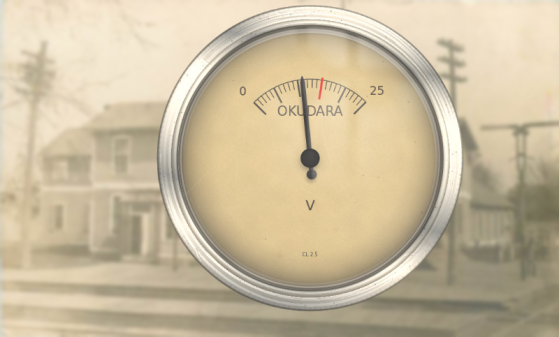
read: value=11 unit=V
